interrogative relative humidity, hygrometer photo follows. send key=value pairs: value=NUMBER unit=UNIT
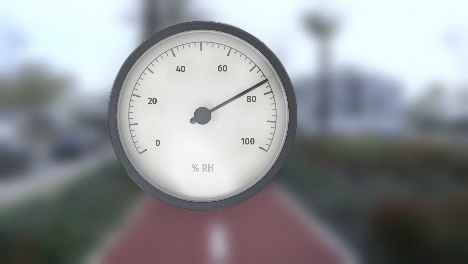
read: value=76 unit=%
